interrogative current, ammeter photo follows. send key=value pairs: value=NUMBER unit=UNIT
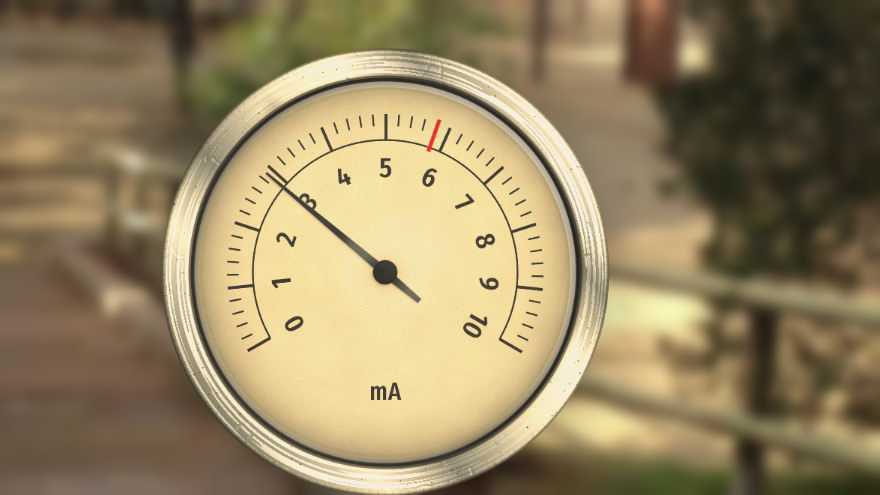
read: value=2.9 unit=mA
